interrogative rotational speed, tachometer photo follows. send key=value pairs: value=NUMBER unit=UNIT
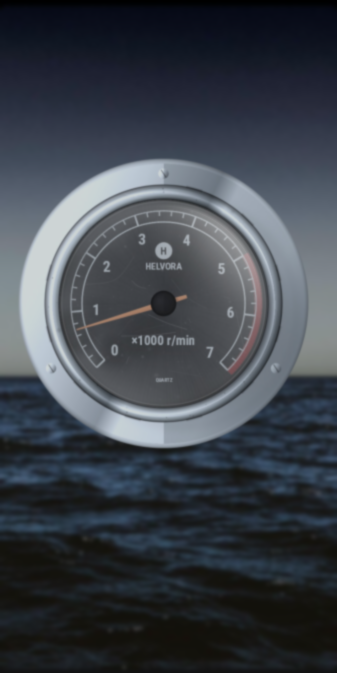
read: value=700 unit=rpm
